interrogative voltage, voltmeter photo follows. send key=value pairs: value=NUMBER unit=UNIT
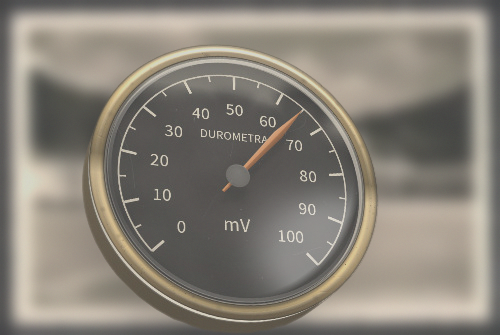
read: value=65 unit=mV
